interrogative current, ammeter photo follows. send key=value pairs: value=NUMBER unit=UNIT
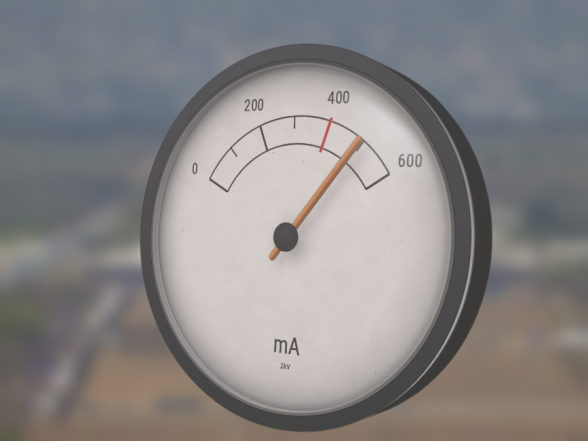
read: value=500 unit=mA
